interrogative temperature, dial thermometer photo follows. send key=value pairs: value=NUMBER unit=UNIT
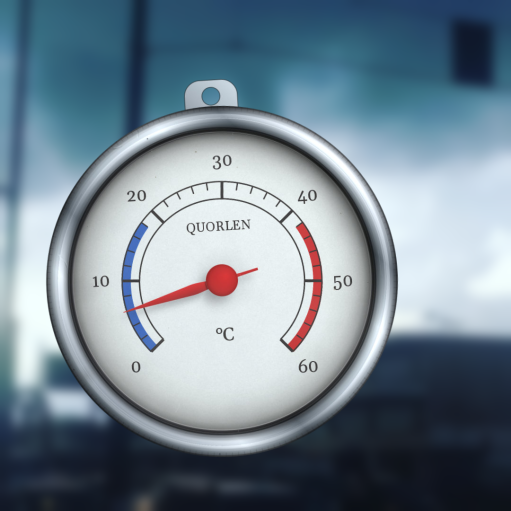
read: value=6 unit=°C
